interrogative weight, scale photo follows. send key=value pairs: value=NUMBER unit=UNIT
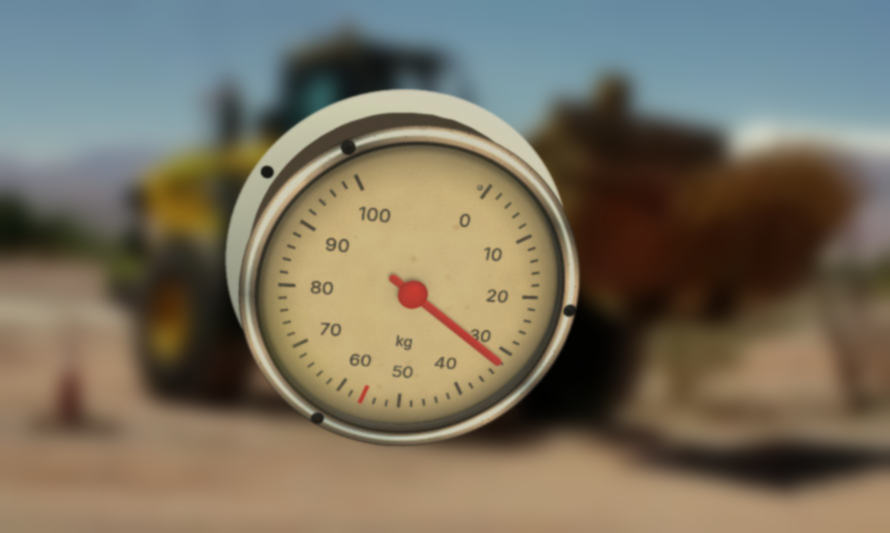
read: value=32 unit=kg
